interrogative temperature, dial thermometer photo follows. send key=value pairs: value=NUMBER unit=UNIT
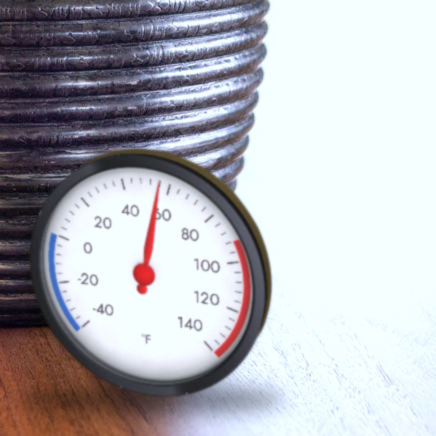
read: value=56 unit=°F
